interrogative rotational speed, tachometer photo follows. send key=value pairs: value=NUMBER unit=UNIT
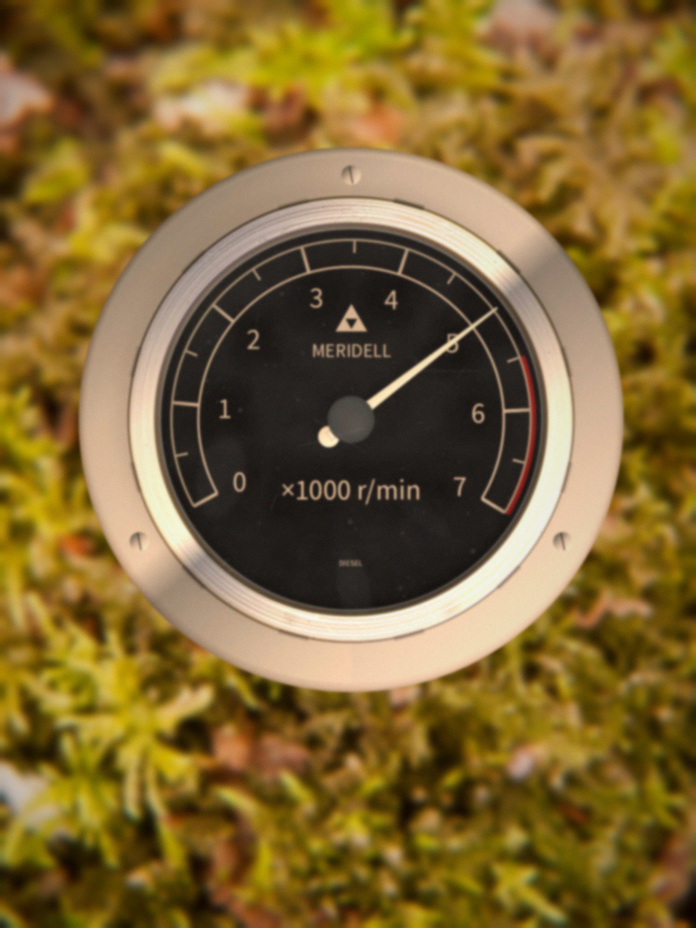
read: value=5000 unit=rpm
